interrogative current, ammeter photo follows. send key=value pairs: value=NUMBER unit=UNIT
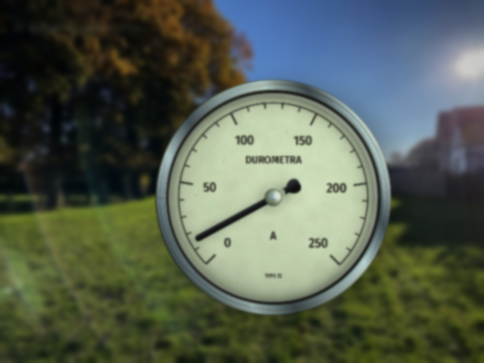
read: value=15 unit=A
